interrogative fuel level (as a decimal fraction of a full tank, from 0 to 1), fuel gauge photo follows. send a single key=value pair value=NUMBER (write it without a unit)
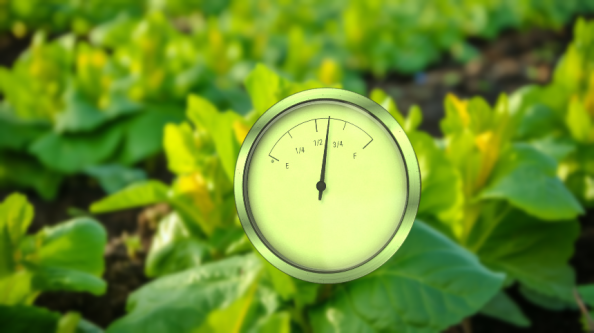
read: value=0.625
